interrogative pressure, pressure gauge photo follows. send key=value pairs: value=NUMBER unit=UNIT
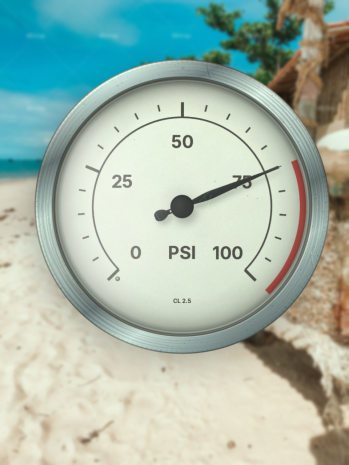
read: value=75 unit=psi
